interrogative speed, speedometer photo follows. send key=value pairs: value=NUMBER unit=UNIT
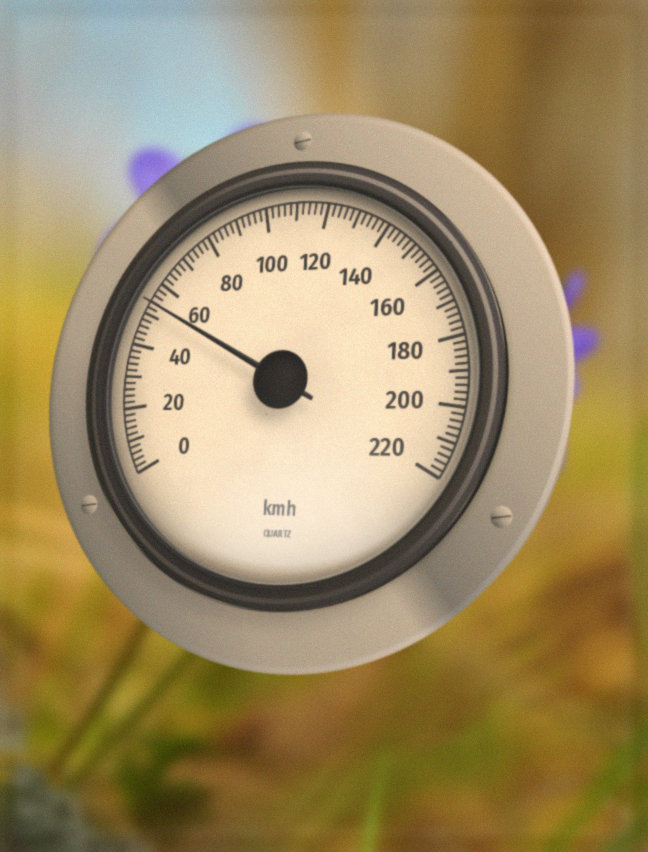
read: value=54 unit=km/h
